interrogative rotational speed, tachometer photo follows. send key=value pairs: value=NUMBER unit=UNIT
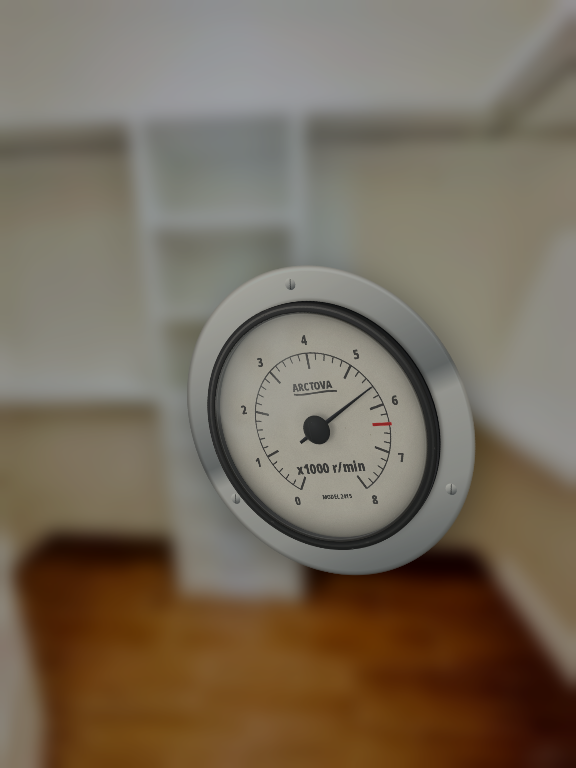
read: value=5600 unit=rpm
